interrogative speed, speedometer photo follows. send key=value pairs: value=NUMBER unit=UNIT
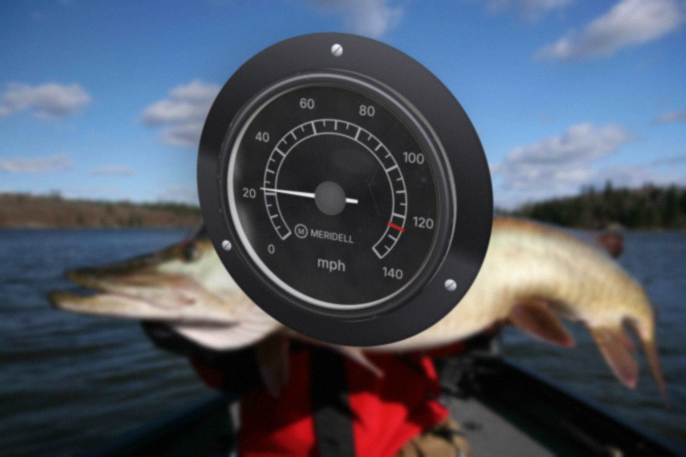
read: value=22.5 unit=mph
